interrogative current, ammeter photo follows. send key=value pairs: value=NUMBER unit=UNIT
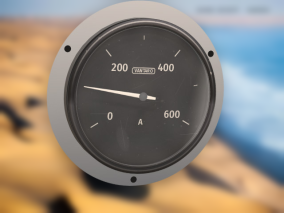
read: value=100 unit=A
